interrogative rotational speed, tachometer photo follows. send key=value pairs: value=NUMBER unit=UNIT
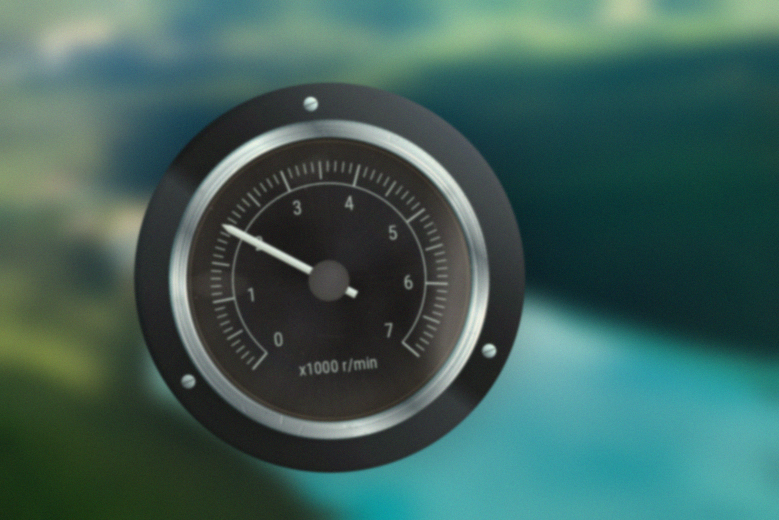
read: value=2000 unit=rpm
